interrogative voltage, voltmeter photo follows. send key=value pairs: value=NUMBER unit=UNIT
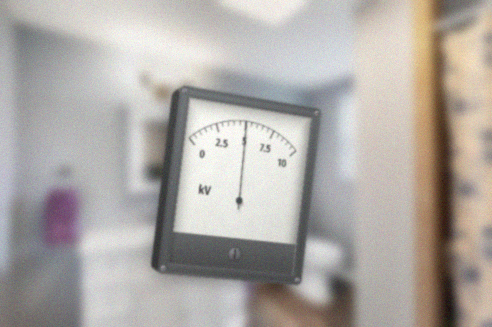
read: value=5 unit=kV
